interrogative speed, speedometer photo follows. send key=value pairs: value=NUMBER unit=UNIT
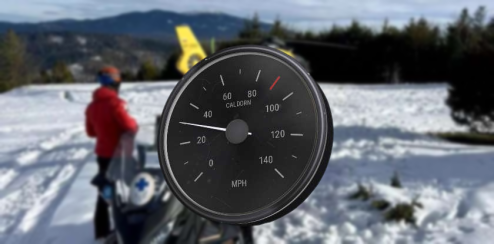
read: value=30 unit=mph
